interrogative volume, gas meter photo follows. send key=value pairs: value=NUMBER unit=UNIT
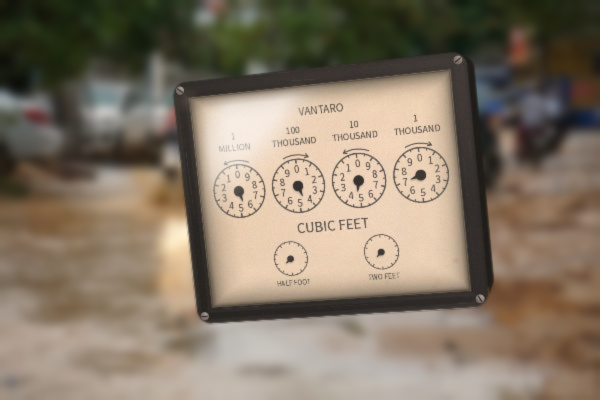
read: value=544700 unit=ft³
